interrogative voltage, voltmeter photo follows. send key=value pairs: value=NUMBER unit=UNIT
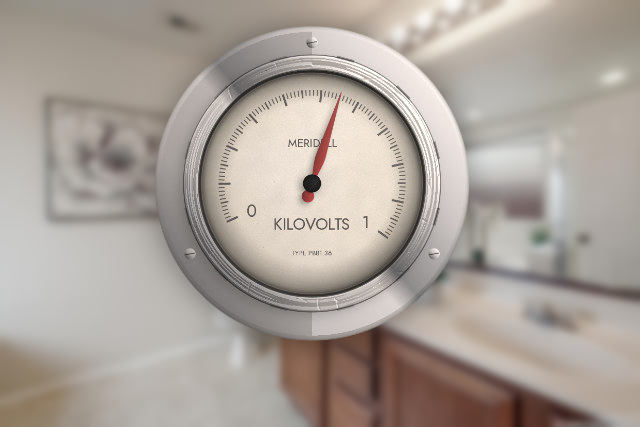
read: value=0.55 unit=kV
